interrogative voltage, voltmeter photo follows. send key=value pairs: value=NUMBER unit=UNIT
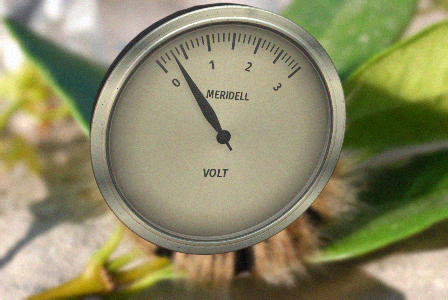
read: value=0.3 unit=V
